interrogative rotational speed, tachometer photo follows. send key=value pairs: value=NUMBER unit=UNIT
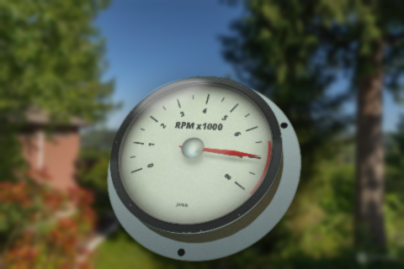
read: value=7000 unit=rpm
